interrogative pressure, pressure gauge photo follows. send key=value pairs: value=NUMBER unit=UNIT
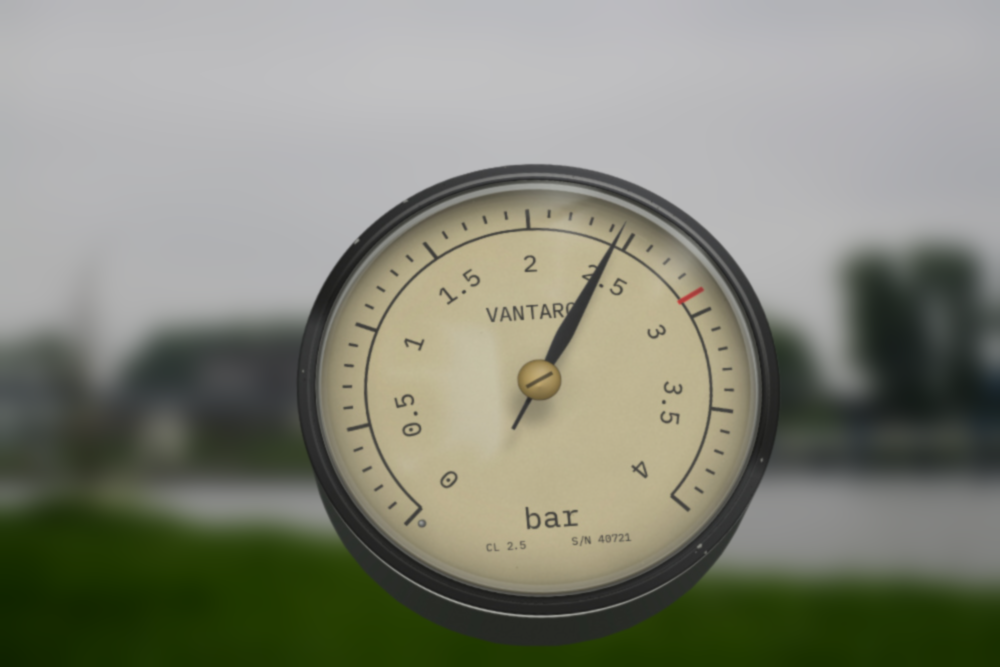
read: value=2.45 unit=bar
